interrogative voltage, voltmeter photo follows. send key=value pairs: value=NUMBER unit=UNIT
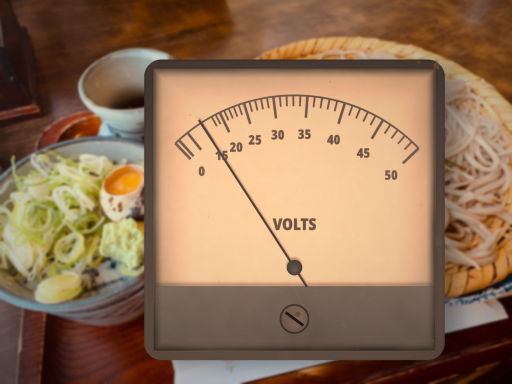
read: value=15 unit=V
